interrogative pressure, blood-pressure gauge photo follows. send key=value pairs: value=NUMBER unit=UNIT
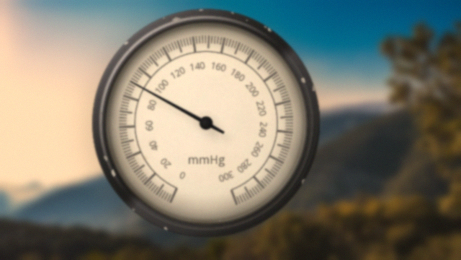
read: value=90 unit=mmHg
